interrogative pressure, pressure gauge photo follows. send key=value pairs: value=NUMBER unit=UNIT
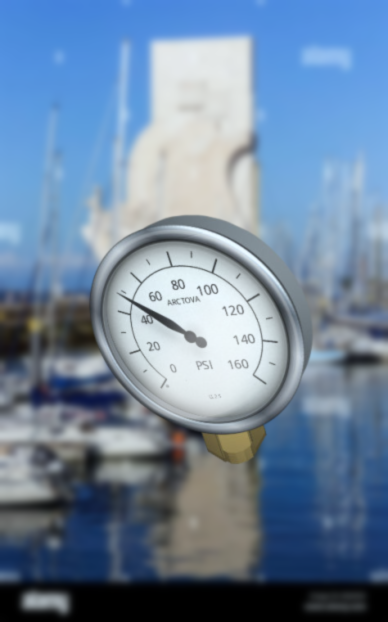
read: value=50 unit=psi
